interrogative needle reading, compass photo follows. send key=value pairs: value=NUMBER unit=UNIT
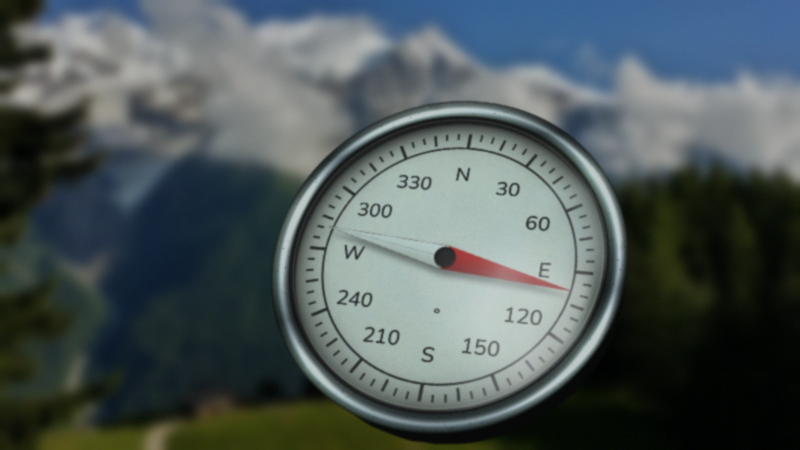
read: value=100 unit=°
